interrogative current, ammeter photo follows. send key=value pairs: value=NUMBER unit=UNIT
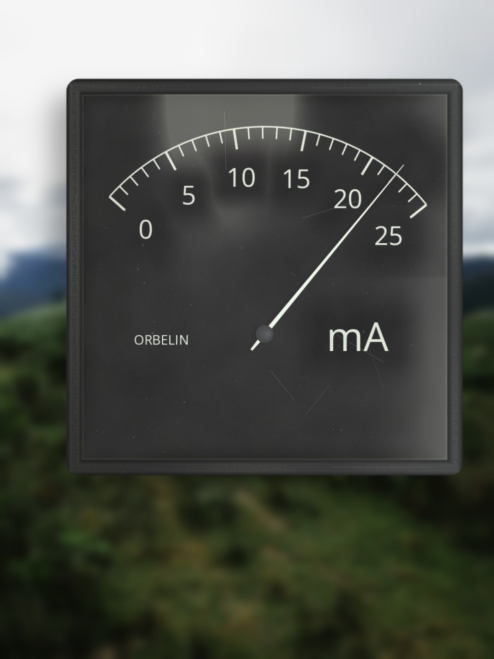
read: value=22 unit=mA
